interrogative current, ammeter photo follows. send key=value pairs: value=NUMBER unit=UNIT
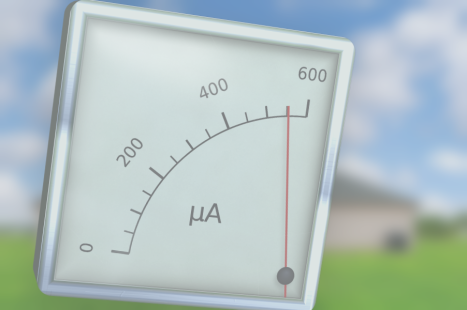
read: value=550 unit=µA
